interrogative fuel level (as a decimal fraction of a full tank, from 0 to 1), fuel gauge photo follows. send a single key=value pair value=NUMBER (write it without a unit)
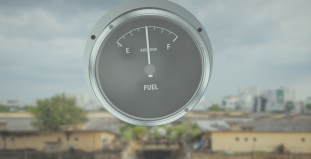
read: value=0.5
